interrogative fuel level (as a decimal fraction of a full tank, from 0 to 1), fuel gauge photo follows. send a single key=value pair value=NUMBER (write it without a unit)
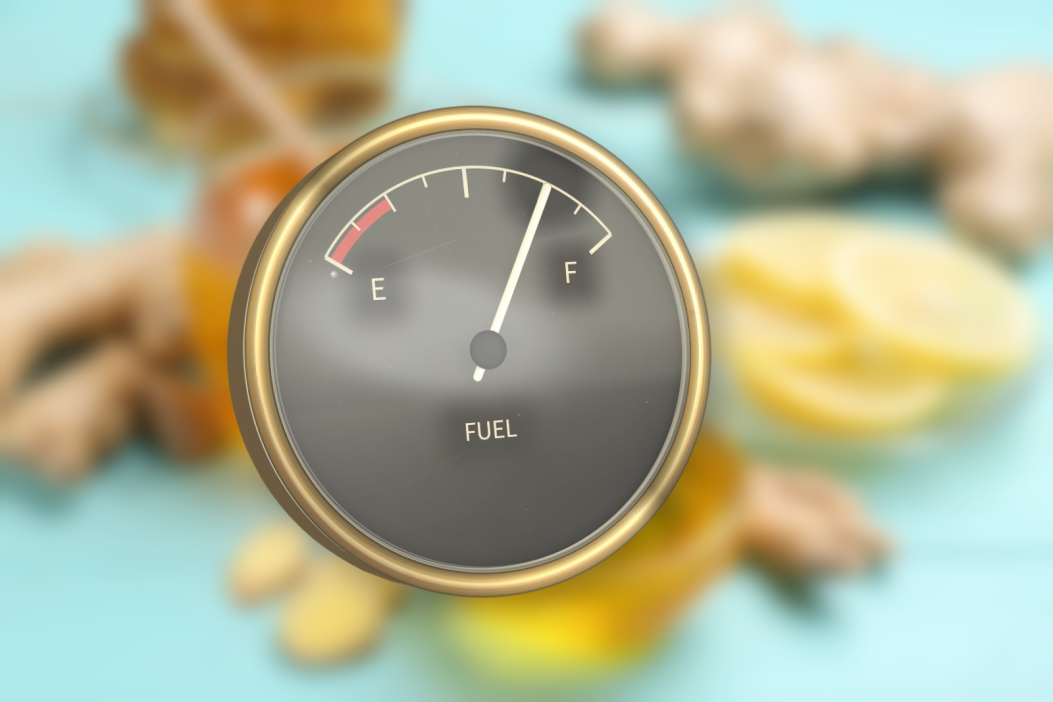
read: value=0.75
